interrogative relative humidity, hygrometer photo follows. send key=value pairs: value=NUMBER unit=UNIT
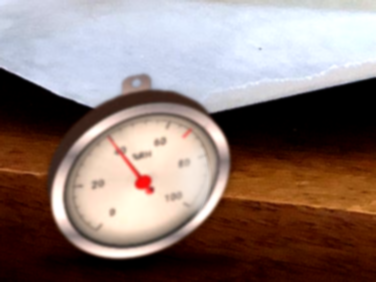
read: value=40 unit=%
